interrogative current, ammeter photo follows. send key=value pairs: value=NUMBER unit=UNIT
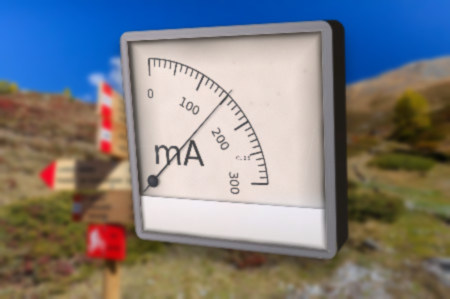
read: value=150 unit=mA
